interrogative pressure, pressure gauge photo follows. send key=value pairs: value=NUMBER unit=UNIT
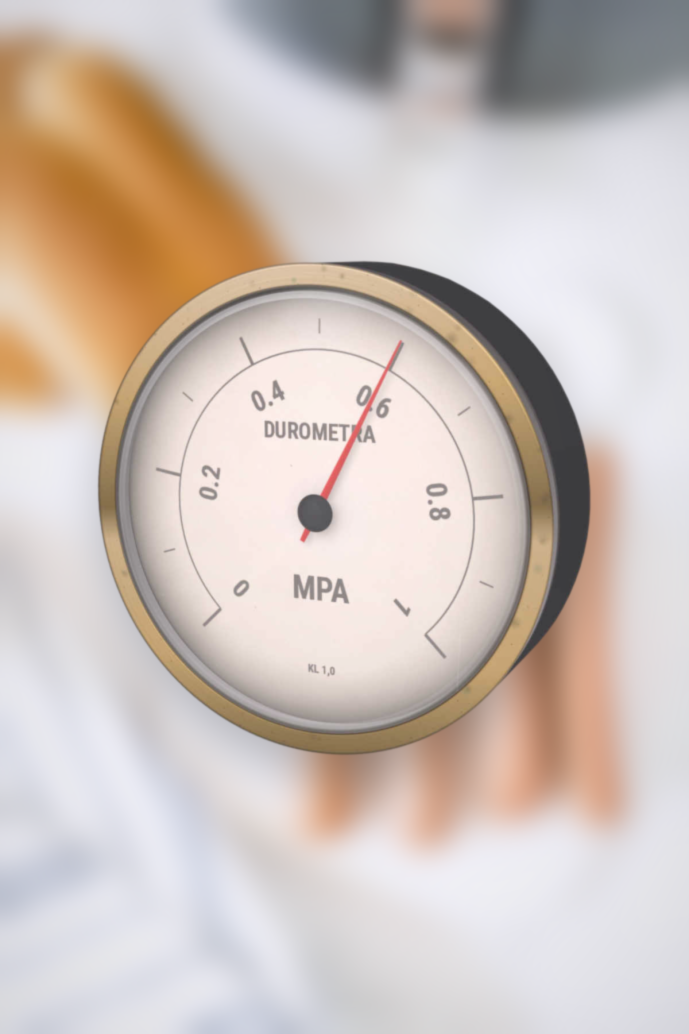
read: value=0.6 unit=MPa
